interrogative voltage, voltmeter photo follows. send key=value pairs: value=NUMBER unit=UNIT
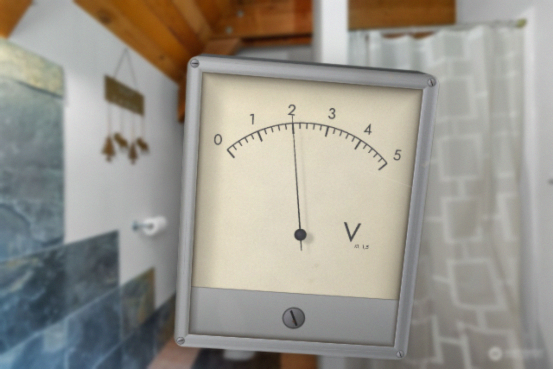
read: value=2 unit=V
